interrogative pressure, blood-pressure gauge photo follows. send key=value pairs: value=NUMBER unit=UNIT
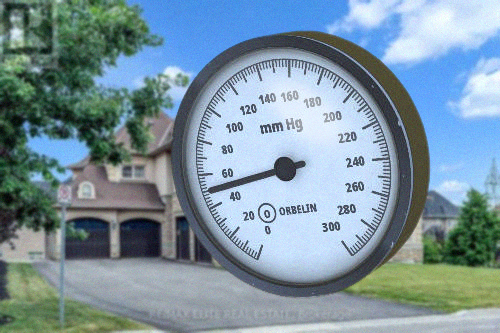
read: value=50 unit=mmHg
